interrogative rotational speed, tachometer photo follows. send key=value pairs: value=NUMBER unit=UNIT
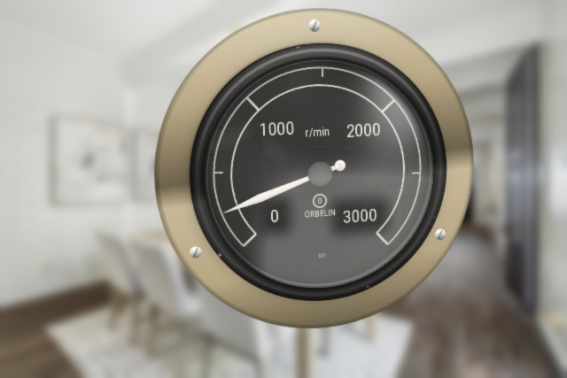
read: value=250 unit=rpm
